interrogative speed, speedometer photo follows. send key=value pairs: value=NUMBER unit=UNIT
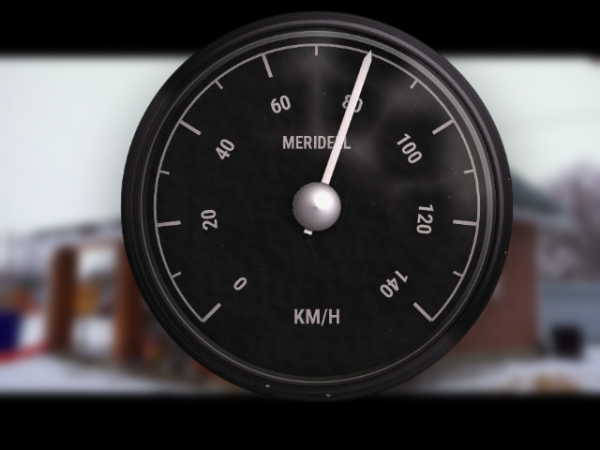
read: value=80 unit=km/h
